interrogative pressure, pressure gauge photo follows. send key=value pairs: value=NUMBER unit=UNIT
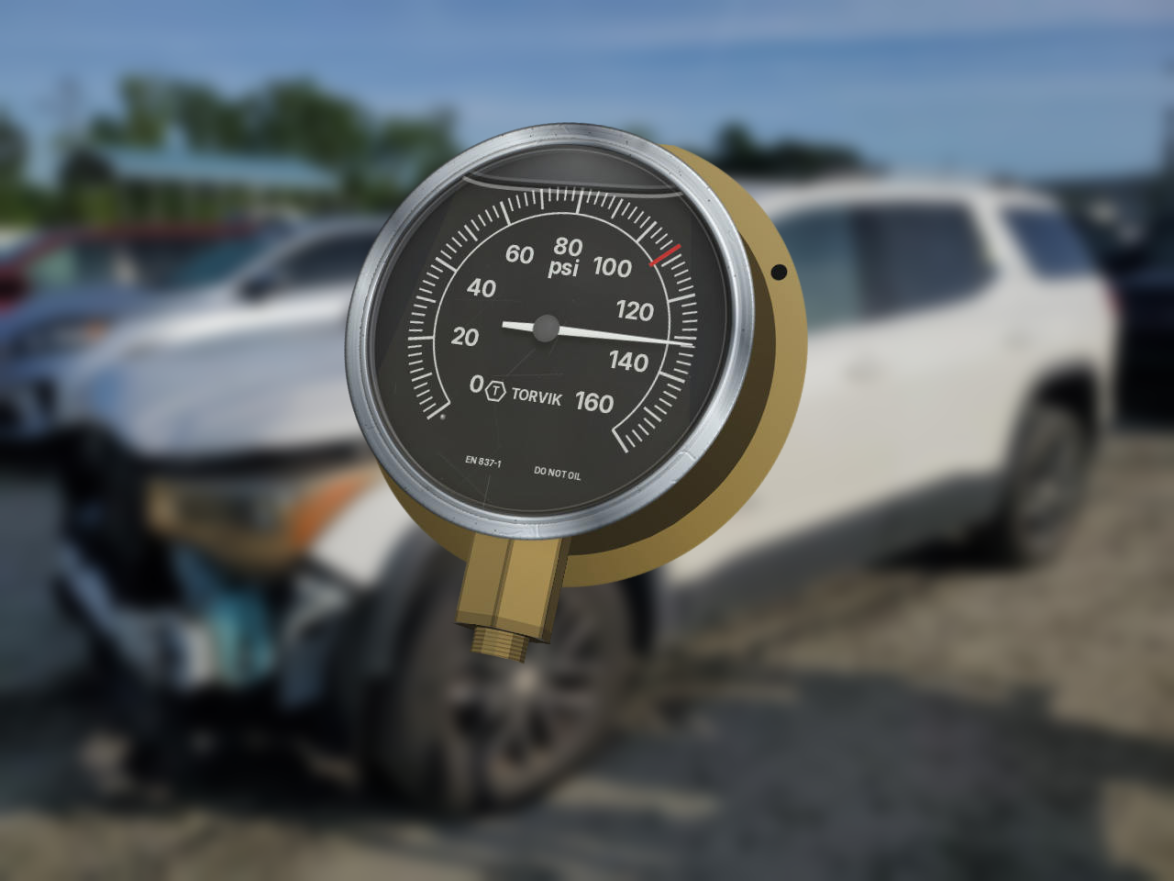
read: value=132 unit=psi
